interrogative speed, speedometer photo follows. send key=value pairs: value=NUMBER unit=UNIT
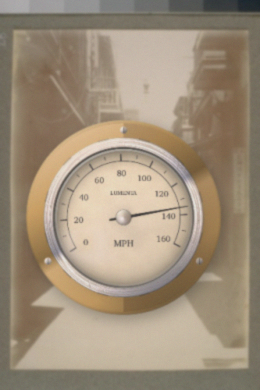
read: value=135 unit=mph
